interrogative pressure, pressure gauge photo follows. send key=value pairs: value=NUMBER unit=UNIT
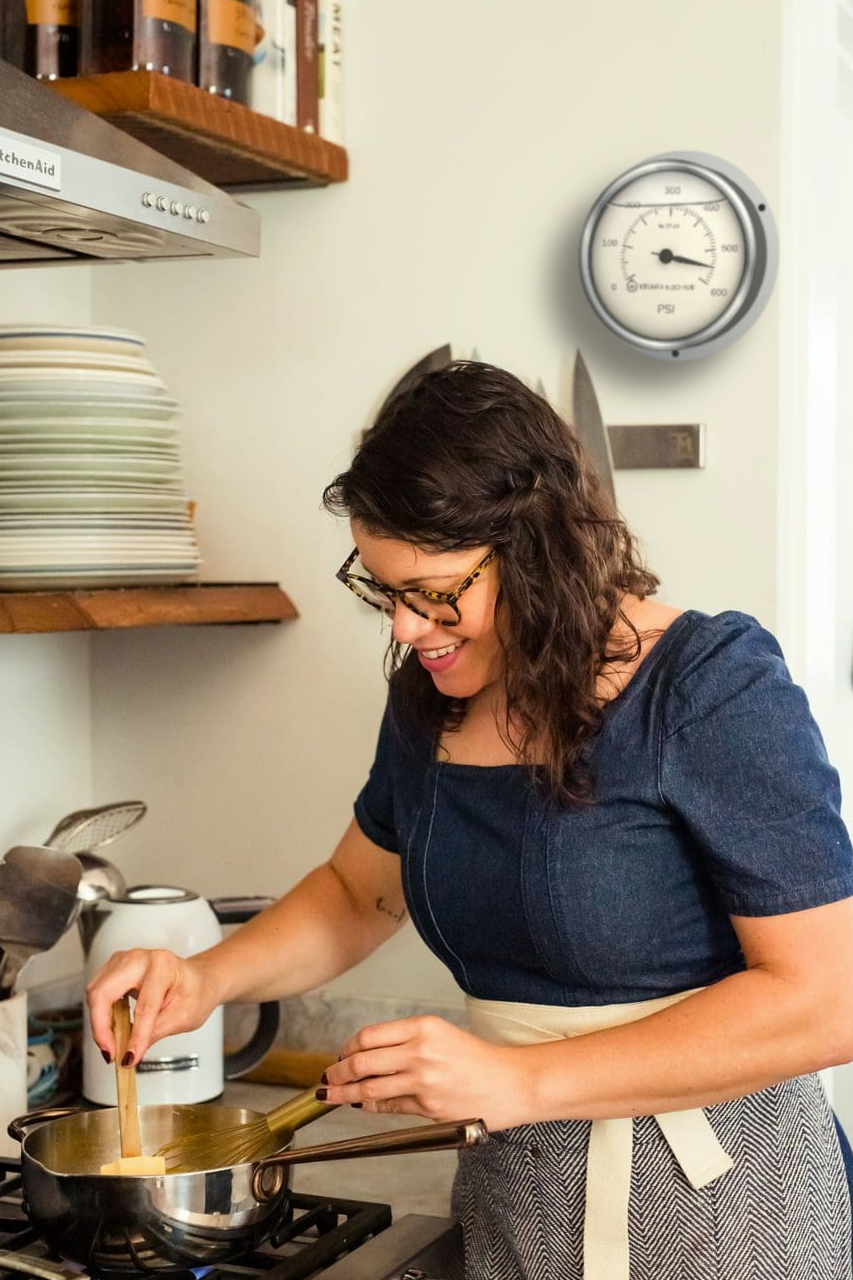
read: value=550 unit=psi
